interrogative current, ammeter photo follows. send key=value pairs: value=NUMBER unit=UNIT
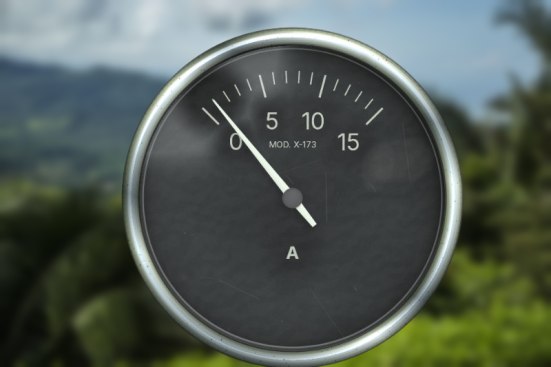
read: value=1 unit=A
